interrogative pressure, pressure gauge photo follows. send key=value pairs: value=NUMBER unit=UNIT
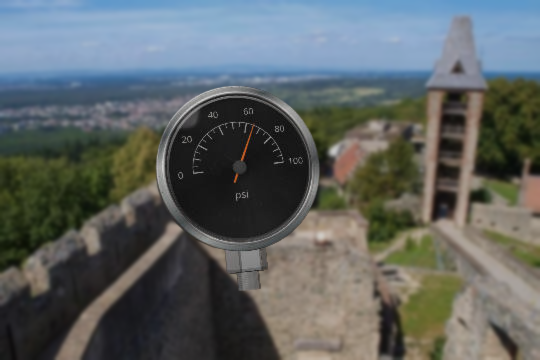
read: value=65 unit=psi
